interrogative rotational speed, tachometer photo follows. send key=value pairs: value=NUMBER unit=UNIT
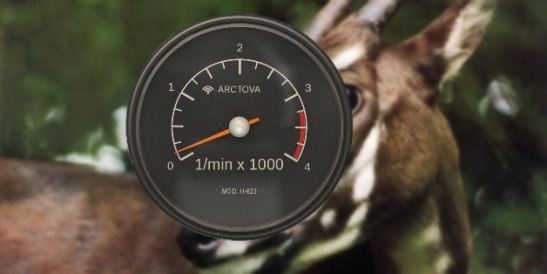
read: value=125 unit=rpm
